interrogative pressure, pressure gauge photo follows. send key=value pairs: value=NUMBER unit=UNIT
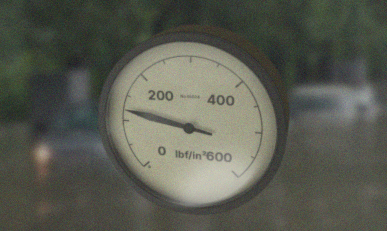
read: value=125 unit=psi
